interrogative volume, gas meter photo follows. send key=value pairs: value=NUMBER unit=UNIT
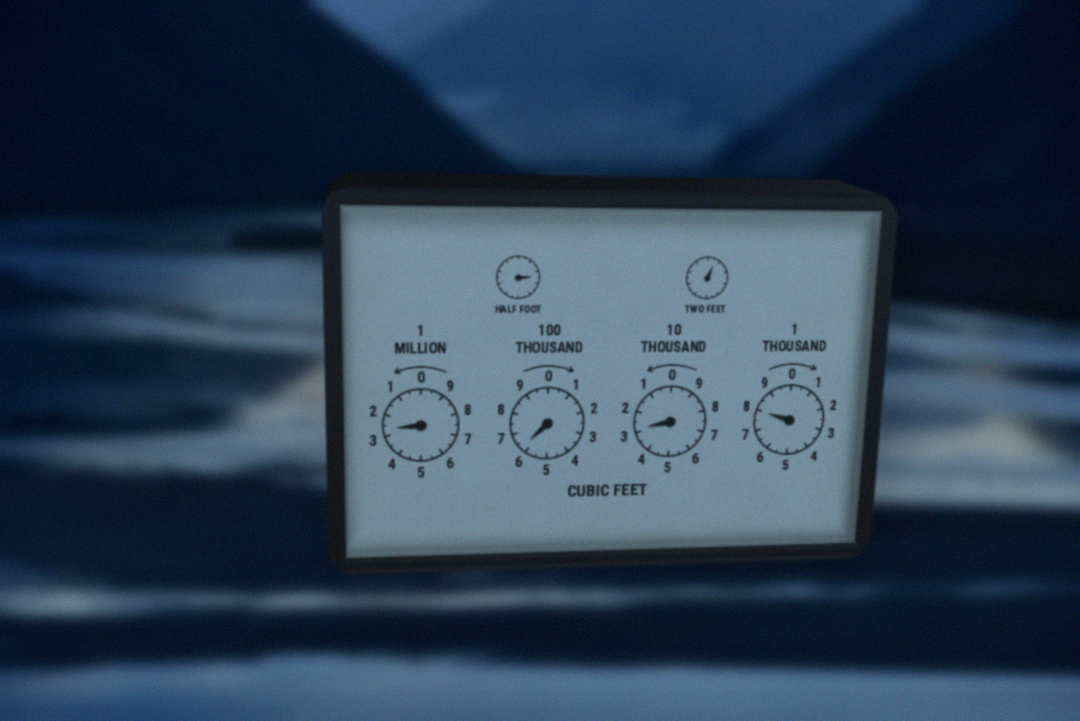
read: value=262800 unit=ft³
